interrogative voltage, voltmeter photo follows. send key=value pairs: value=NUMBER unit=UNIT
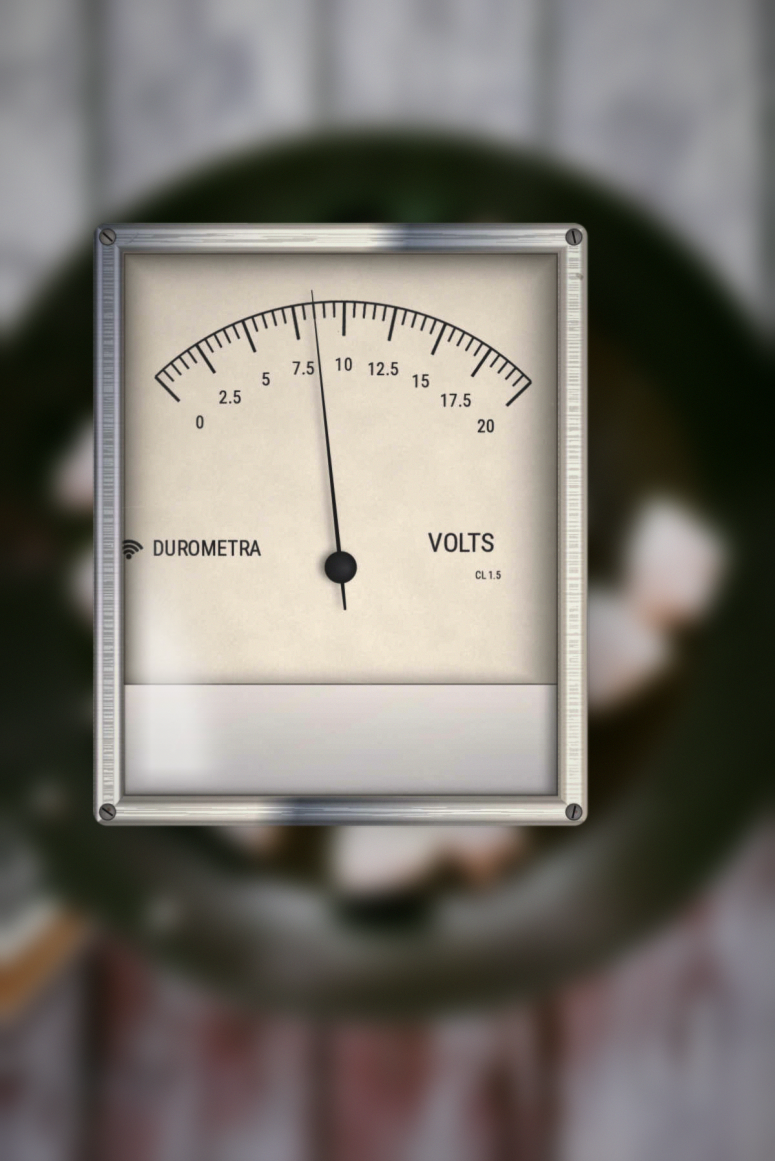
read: value=8.5 unit=V
